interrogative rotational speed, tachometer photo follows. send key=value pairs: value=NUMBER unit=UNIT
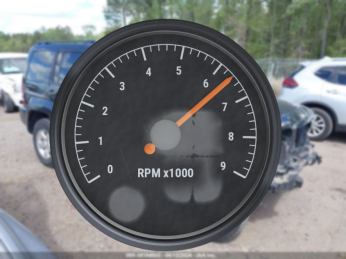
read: value=6400 unit=rpm
